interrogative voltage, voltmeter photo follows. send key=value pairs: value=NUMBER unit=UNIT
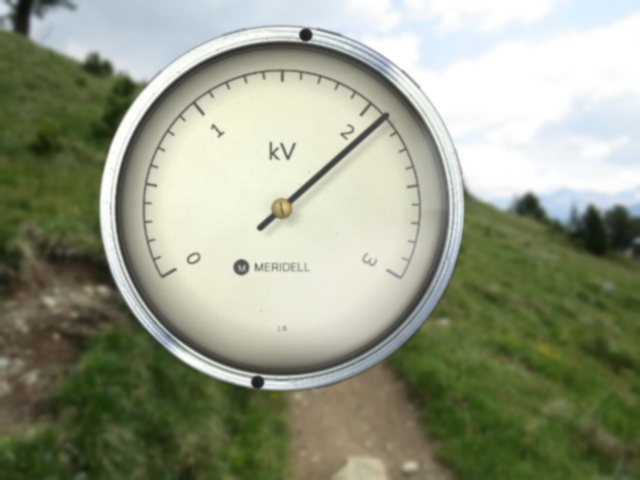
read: value=2.1 unit=kV
